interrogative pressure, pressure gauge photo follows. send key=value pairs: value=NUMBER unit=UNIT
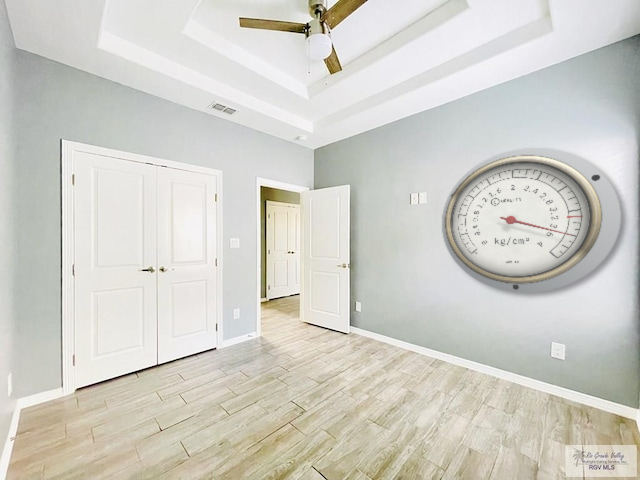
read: value=3.6 unit=kg/cm²
